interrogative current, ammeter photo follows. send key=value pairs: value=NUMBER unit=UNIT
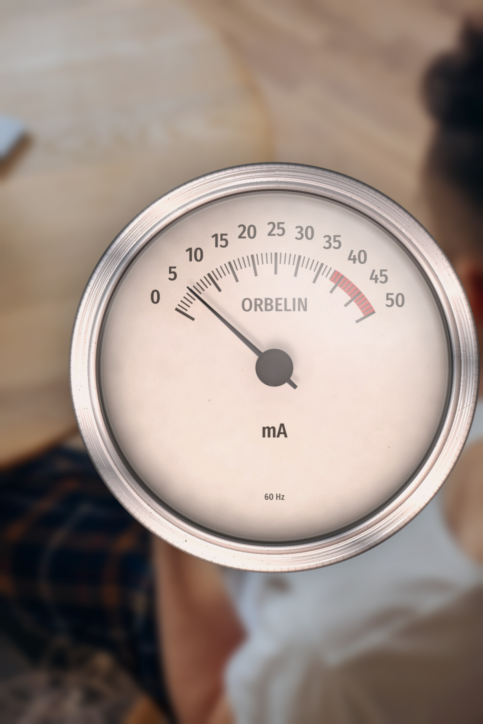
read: value=5 unit=mA
